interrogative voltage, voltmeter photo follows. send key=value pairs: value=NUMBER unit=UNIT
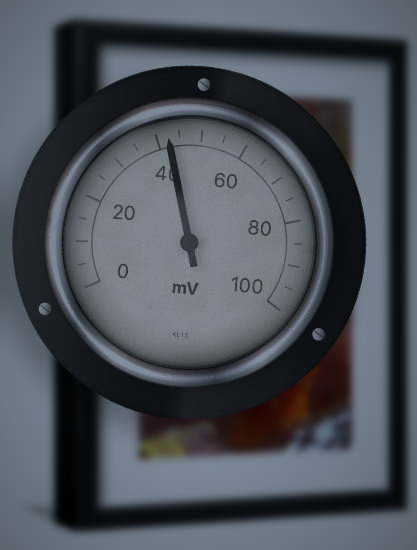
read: value=42.5 unit=mV
